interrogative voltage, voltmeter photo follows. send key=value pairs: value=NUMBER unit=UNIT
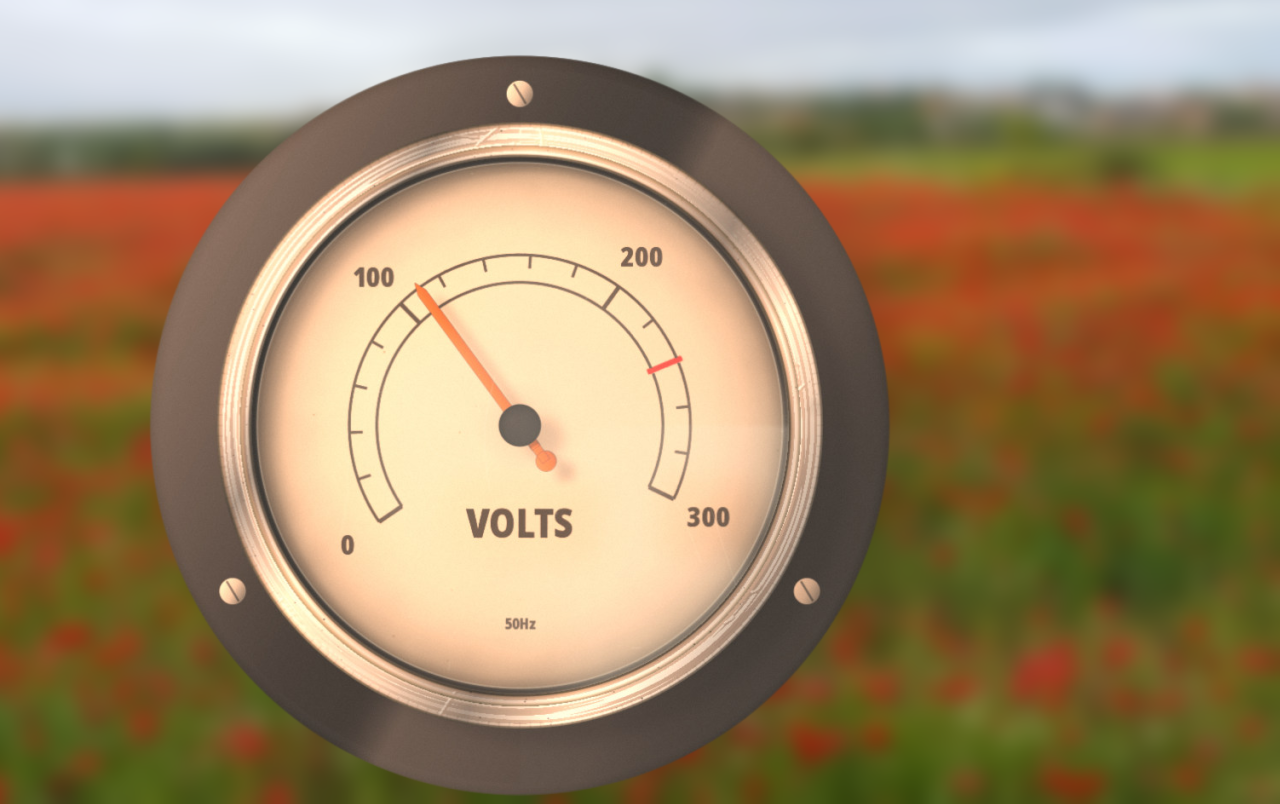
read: value=110 unit=V
